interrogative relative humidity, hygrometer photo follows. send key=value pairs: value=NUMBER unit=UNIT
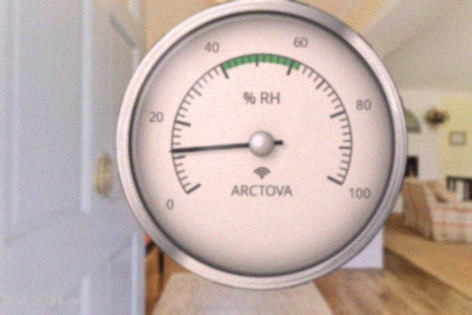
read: value=12 unit=%
